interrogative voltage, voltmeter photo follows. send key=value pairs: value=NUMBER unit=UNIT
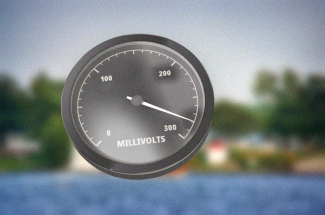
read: value=280 unit=mV
